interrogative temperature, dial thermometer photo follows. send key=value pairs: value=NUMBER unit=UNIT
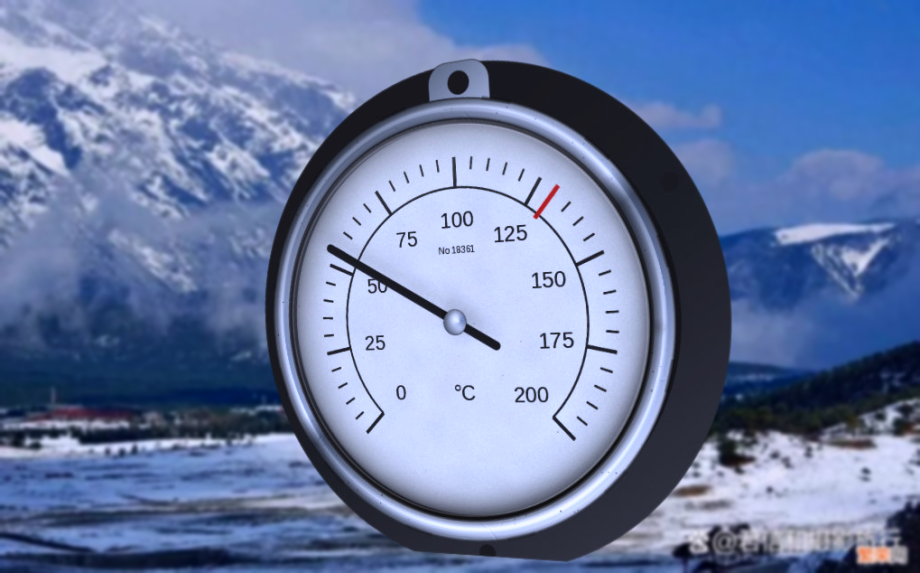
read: value=55 unit=°C
